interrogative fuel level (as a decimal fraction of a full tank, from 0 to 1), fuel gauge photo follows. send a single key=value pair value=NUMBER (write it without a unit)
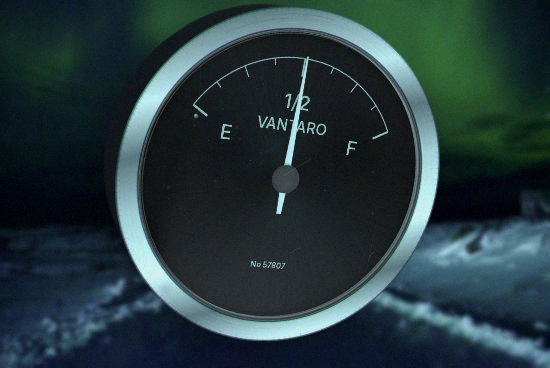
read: value=0.5
